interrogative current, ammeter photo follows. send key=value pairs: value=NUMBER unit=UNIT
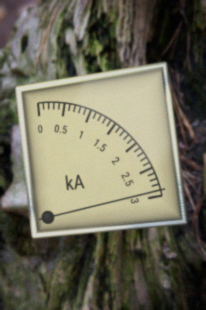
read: value=2.9 unit=kA
